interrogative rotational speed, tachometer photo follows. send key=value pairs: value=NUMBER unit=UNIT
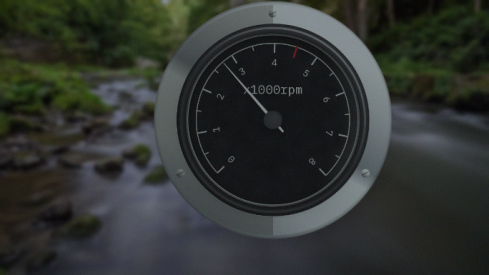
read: value=2750 unit=rpm
